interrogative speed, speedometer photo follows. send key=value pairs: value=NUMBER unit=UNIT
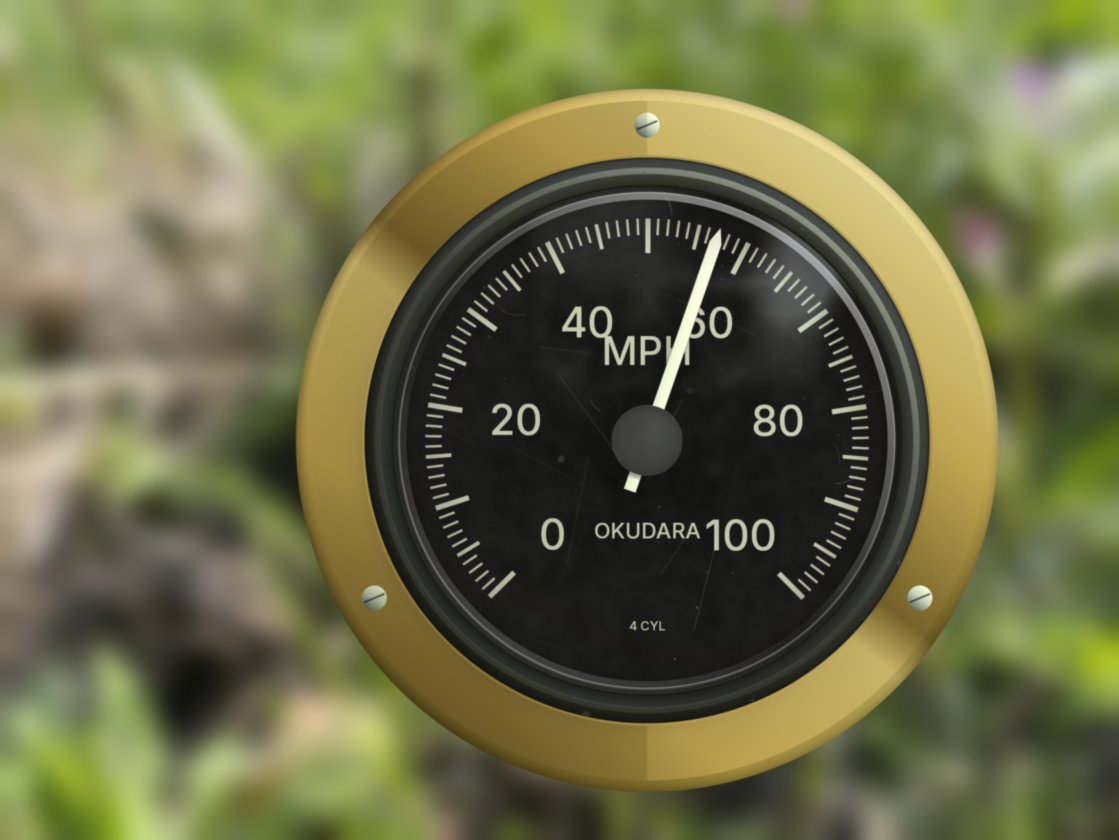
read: value=57 unit=mph
